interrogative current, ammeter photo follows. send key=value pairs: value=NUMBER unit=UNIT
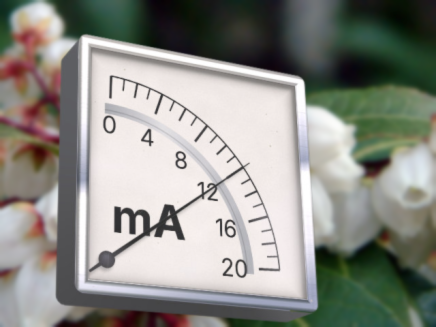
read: value=12 unit=mA
